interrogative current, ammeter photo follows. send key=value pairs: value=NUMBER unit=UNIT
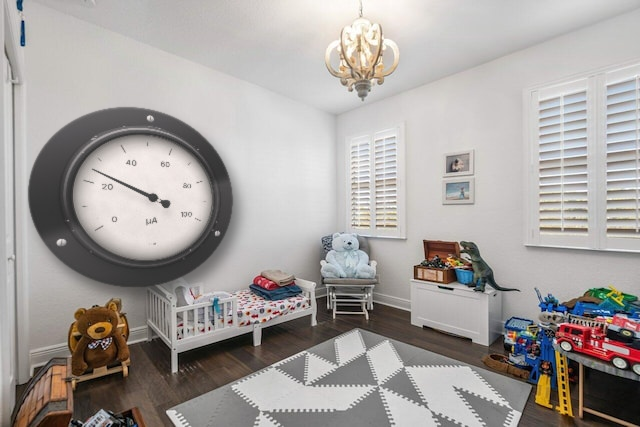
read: value=25 unit=µA
